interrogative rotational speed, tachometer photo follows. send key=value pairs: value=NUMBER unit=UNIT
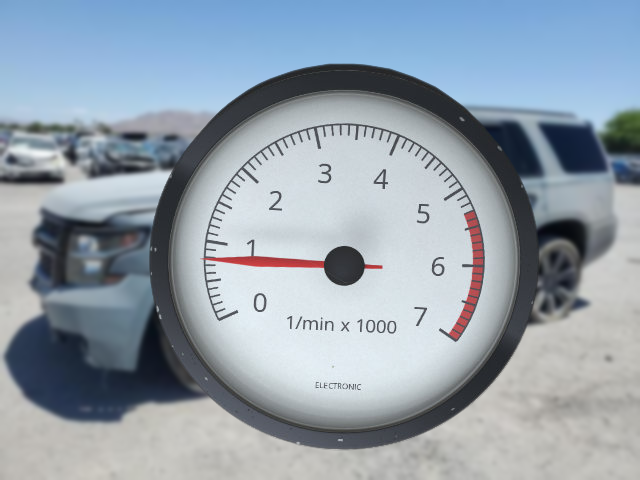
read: value=800 unit=rpm
